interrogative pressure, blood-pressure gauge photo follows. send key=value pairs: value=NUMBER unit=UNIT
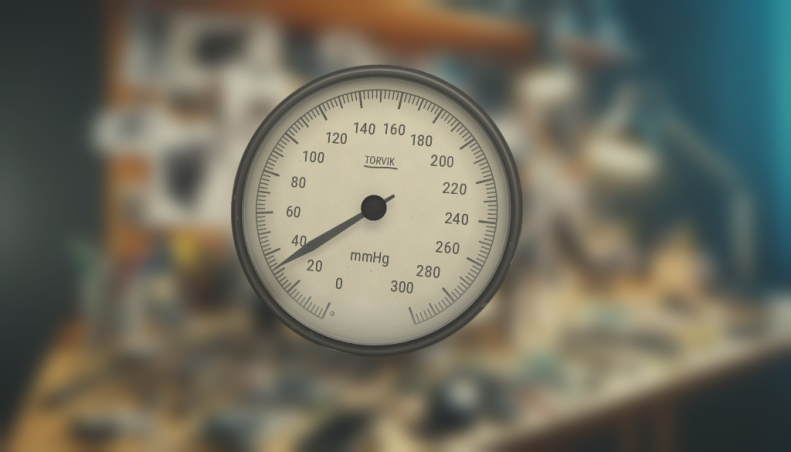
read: value=32 unit=mmHg
